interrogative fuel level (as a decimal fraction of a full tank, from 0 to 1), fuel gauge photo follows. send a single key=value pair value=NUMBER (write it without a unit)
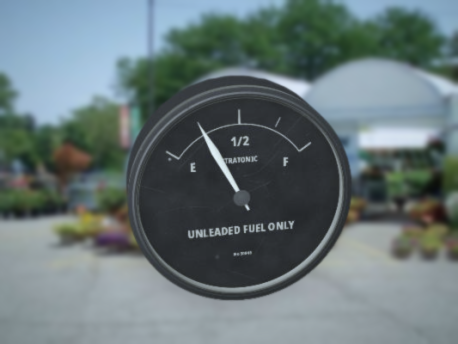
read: value=0.25
